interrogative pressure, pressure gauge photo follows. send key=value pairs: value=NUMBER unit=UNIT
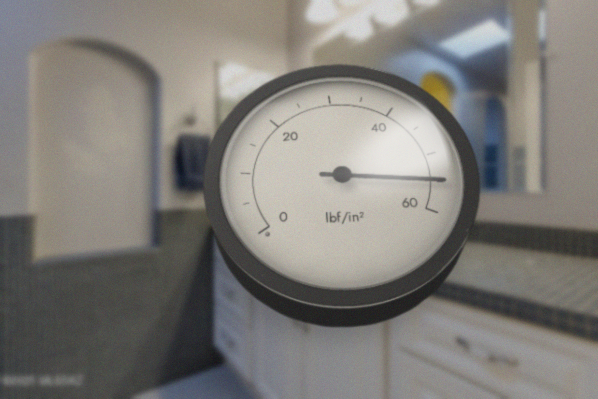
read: value=55 unit=psi
